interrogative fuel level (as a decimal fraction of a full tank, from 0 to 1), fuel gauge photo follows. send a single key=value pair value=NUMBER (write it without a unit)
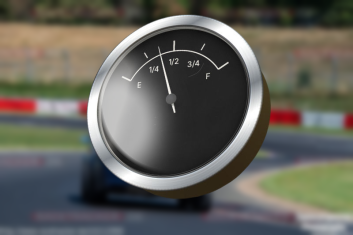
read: value=0.375
